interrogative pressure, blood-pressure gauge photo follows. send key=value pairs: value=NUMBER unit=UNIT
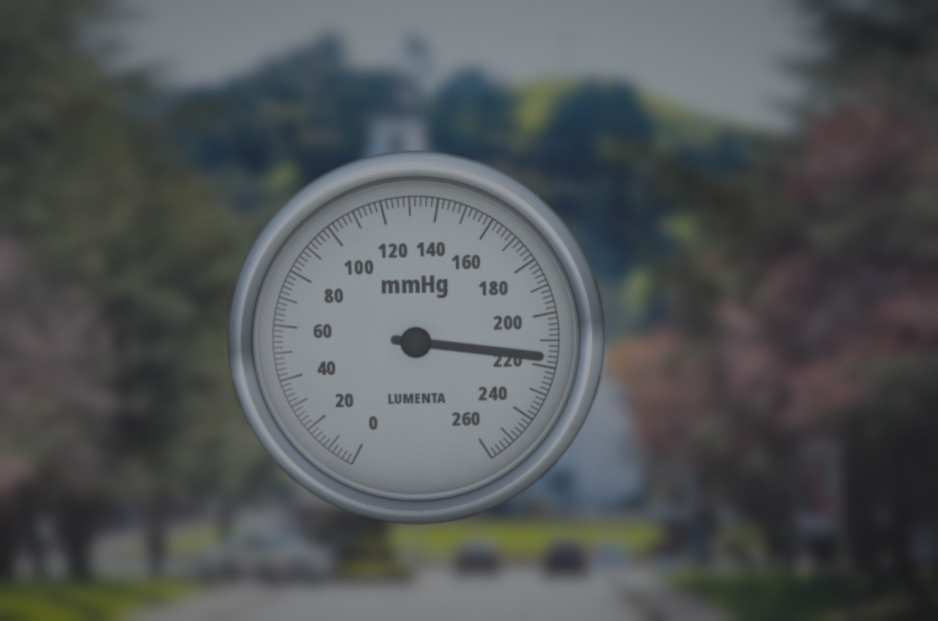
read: value=216 unit=mmHg
